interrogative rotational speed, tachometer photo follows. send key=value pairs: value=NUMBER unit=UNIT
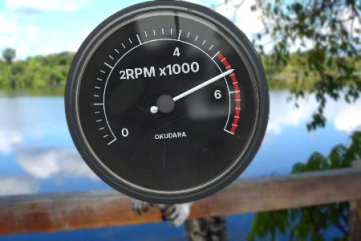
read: value=5500 unit=rpm
